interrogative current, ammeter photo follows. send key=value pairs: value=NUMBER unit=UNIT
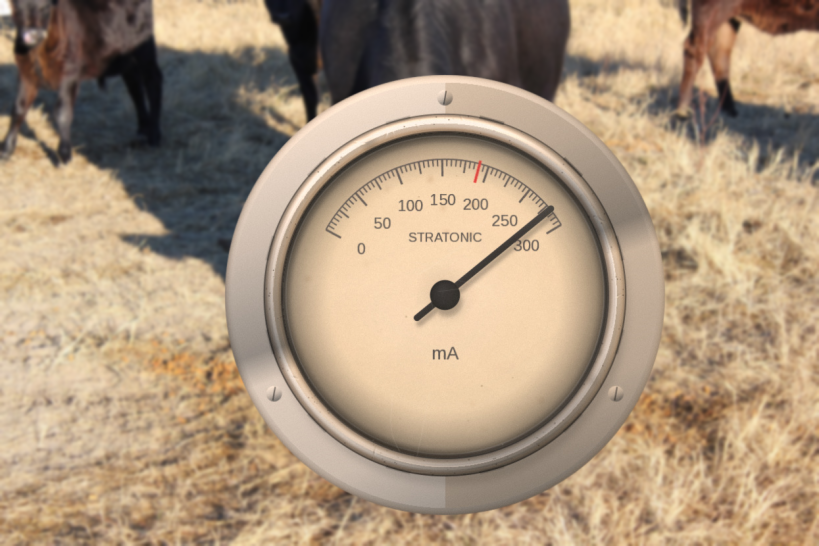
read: value=280 unit=mA
